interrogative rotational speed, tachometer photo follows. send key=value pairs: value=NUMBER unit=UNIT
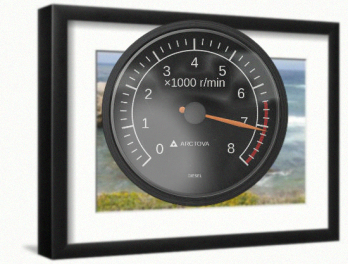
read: value=7100 unit=rpm
